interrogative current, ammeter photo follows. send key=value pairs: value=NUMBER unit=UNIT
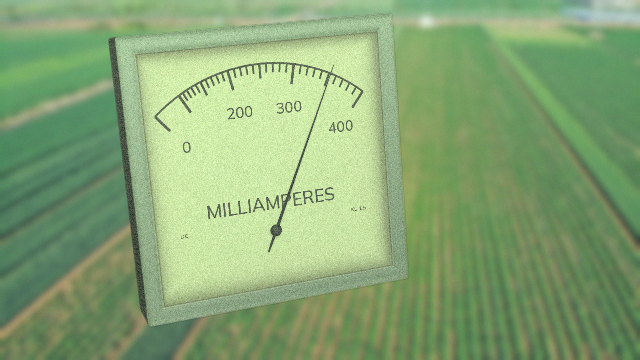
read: value=350 unit=mA
